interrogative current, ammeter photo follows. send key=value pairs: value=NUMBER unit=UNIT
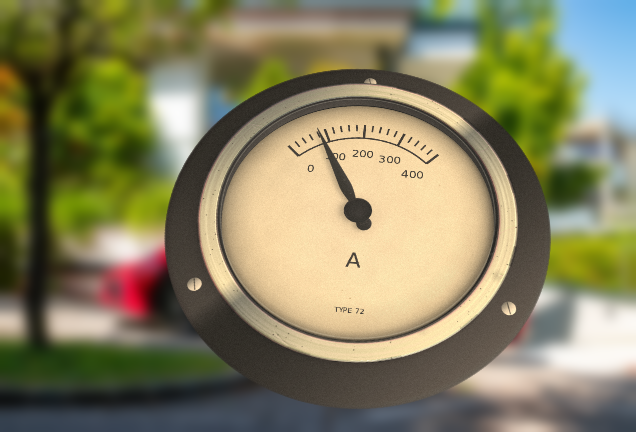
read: value=80 unit=A
